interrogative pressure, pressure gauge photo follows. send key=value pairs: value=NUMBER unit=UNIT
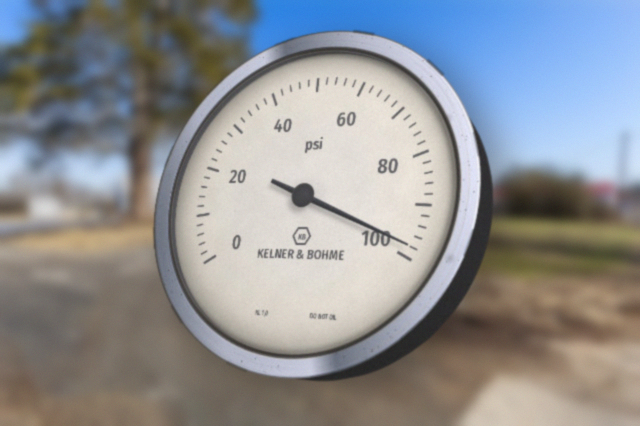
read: value=98 unit=psi
